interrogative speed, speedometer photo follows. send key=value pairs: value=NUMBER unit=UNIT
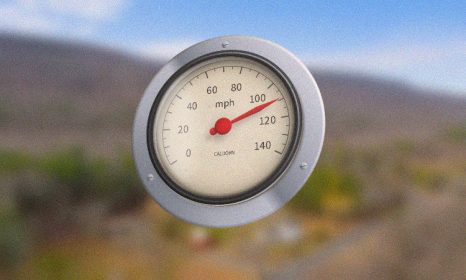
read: value=110 unit=mph
